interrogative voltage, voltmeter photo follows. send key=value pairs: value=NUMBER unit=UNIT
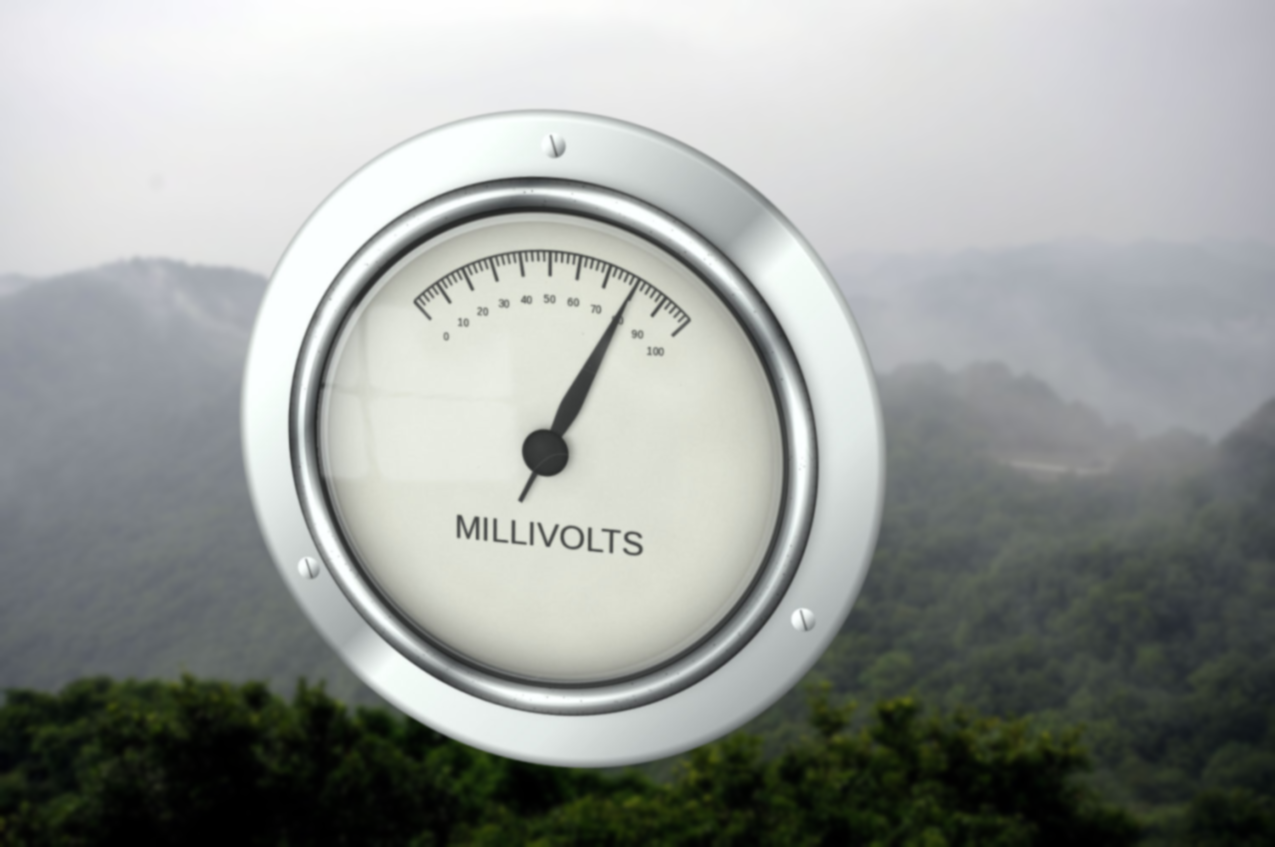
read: value=80 unit=mV
